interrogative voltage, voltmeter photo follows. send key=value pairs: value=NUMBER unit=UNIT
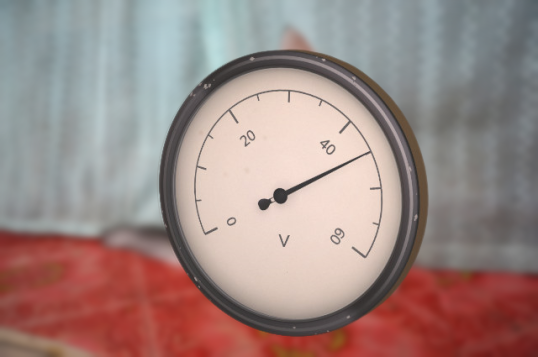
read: value=45 unit=V
